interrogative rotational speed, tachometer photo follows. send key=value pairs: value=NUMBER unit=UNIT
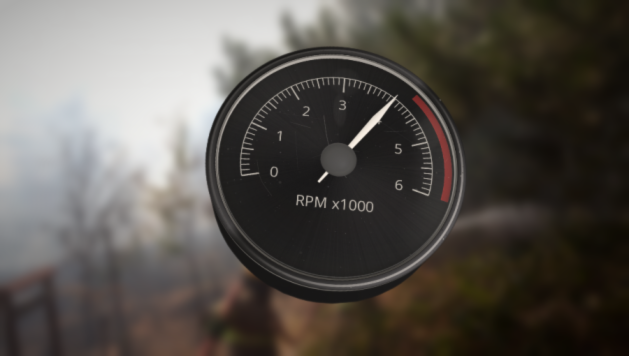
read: value=4000 unit=rpm
